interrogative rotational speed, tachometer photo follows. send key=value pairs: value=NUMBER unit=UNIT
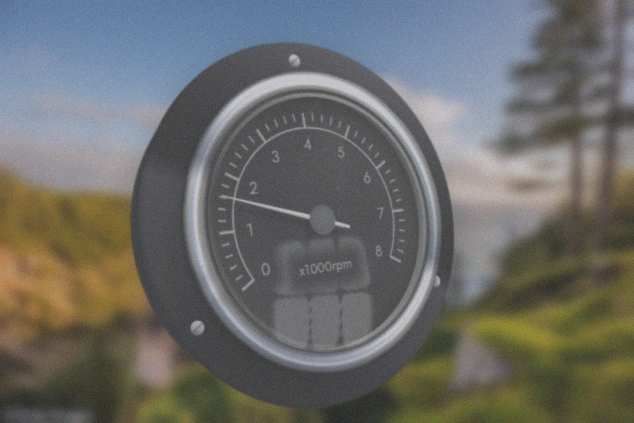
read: value=1600 unit=rpm
